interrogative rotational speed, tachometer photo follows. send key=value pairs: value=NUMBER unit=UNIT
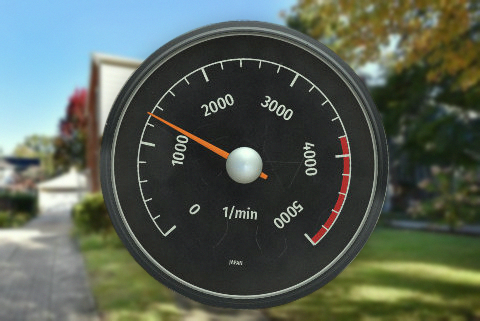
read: value=1300 unit=rpm
